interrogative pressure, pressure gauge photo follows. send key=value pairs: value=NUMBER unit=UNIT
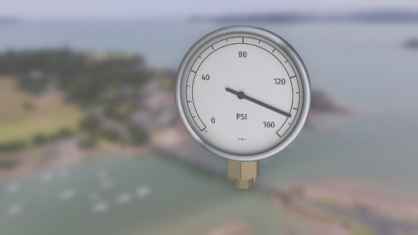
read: value=145 unit=psi
